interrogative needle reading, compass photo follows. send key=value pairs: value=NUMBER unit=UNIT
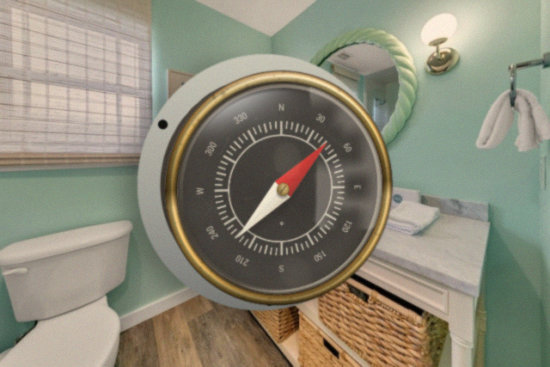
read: value=45 unit=°
